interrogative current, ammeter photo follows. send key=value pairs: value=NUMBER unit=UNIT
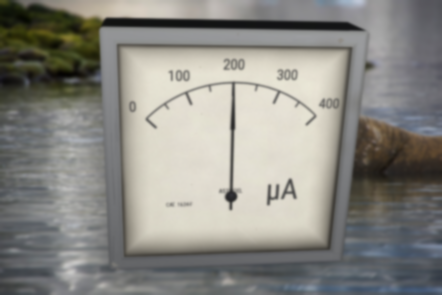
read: value=200 unit=µA
